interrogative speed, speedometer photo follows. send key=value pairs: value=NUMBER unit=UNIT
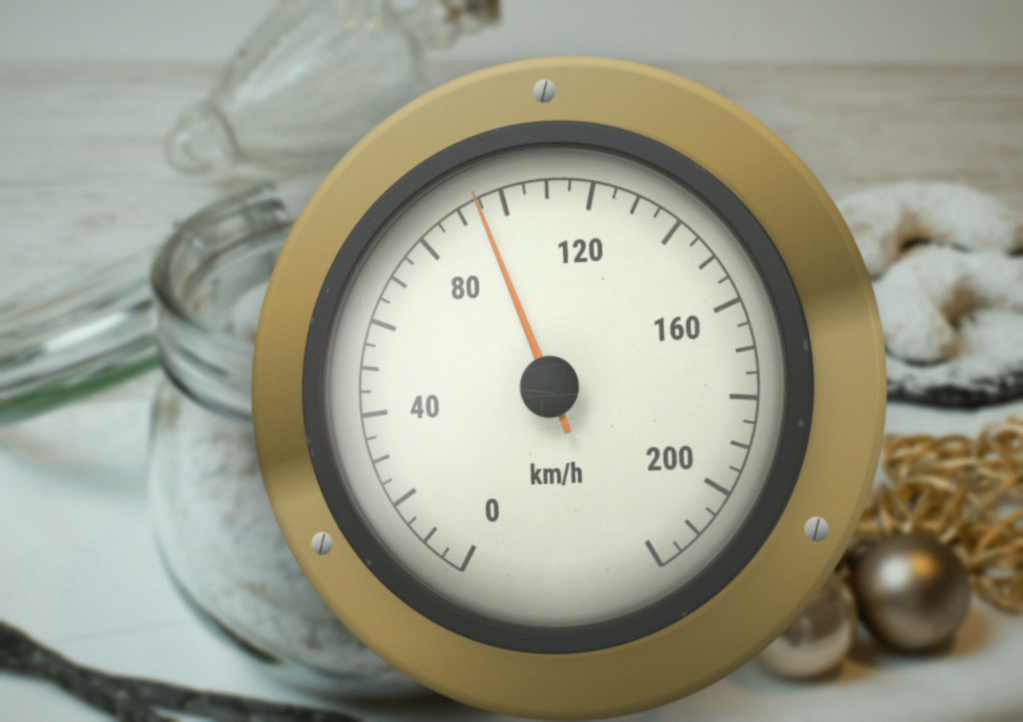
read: value=95 unit=km/h
